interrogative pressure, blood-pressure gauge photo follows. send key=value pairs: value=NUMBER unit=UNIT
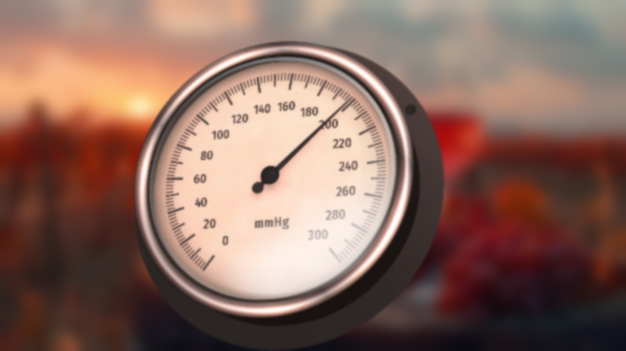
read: value=200 unit=mmHg
